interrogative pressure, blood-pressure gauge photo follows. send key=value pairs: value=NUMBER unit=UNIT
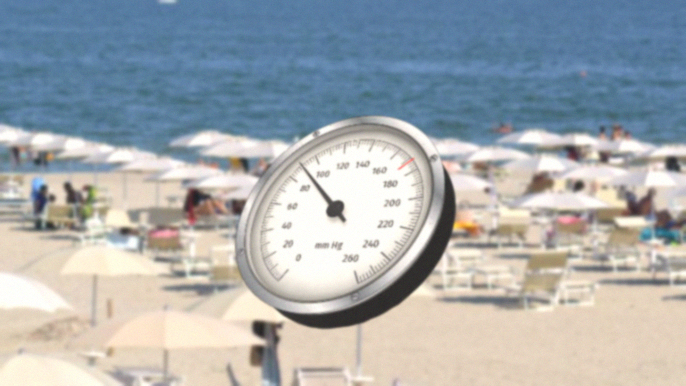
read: value=90 unit=mmHg
